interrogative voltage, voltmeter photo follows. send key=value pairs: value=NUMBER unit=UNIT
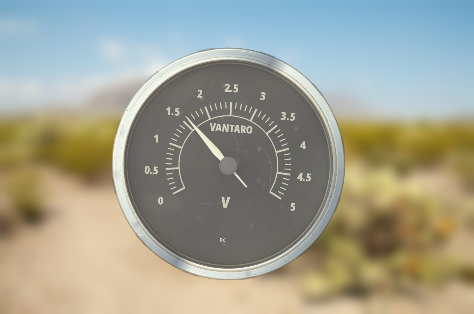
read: value=1.6 unit=V
